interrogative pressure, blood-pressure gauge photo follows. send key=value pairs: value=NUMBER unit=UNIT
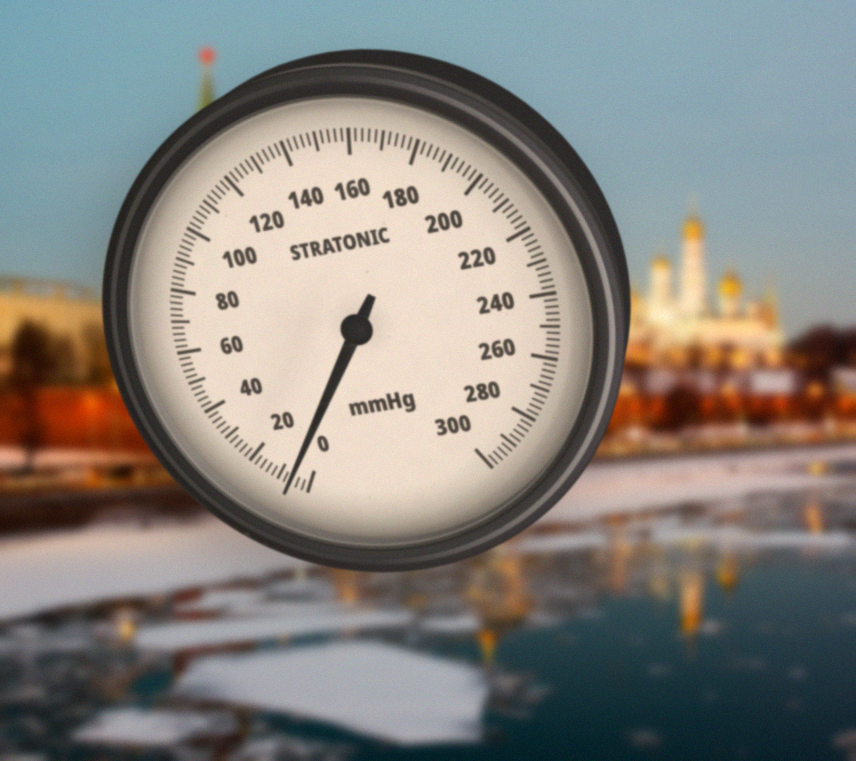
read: value=6 unit=mmHg
